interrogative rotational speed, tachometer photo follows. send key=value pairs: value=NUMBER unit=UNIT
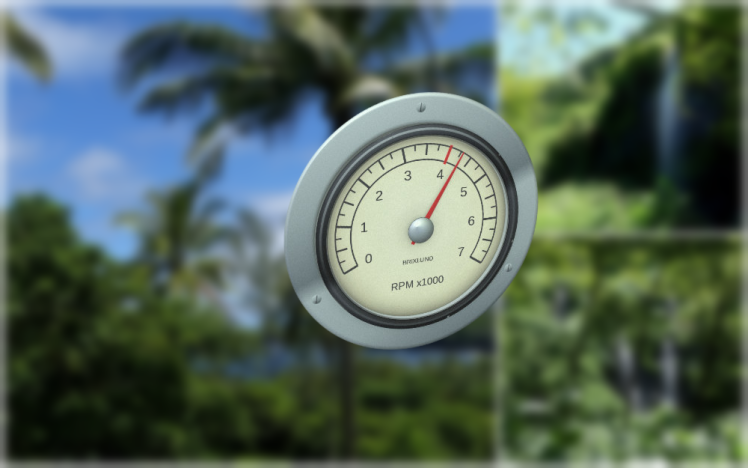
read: value=4250 unit=rpm
